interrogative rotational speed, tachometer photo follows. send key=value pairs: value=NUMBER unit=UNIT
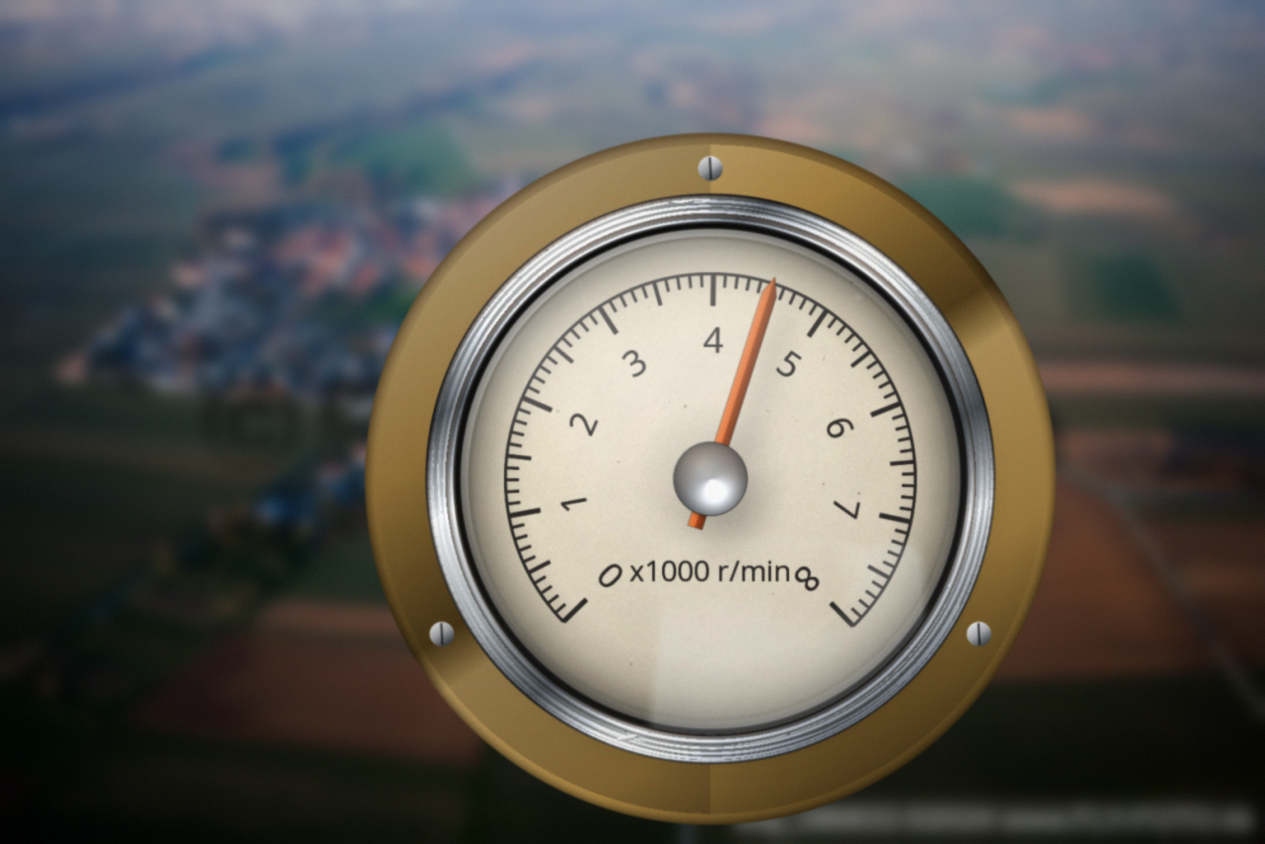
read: value=4500 unit=rpm
